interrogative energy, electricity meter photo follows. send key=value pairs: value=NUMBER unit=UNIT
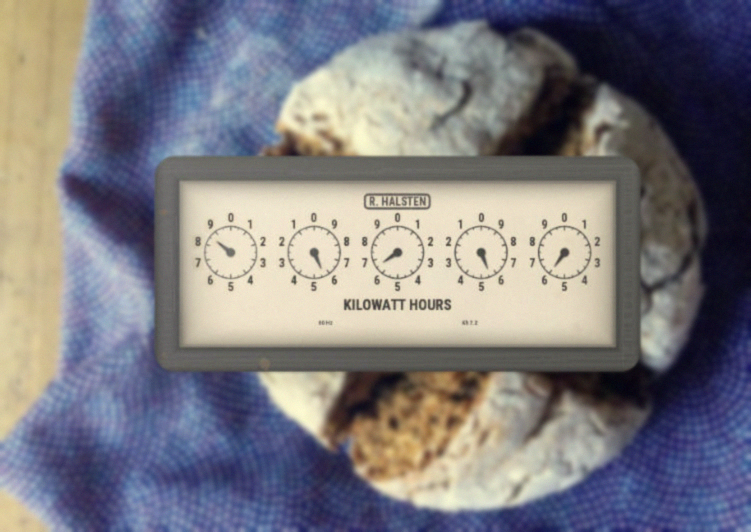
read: value=85656 unit=kWh
